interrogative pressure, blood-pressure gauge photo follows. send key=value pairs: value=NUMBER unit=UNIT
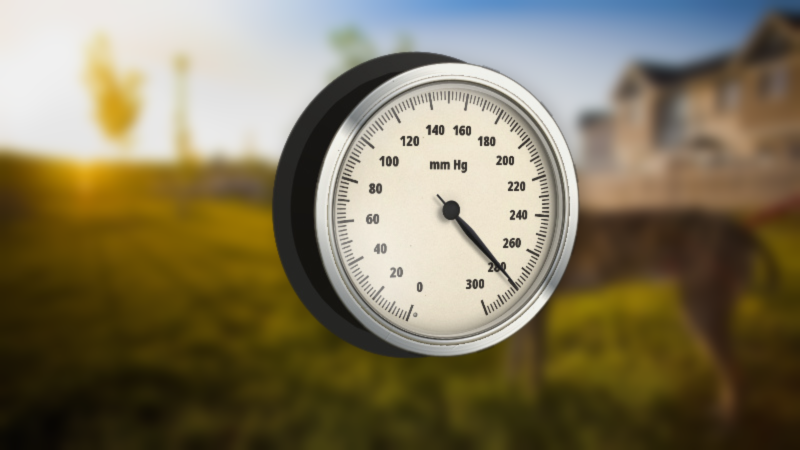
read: value=280 unit=mmHg
